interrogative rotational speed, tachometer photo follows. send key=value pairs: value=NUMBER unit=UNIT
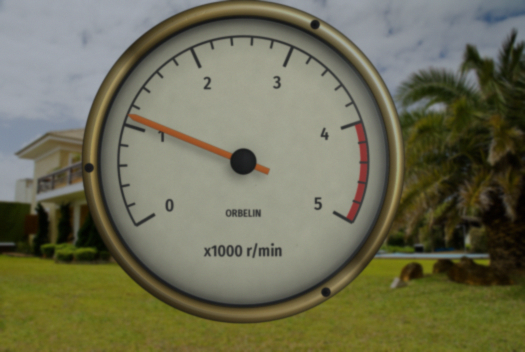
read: value=1100 unit=rpm
